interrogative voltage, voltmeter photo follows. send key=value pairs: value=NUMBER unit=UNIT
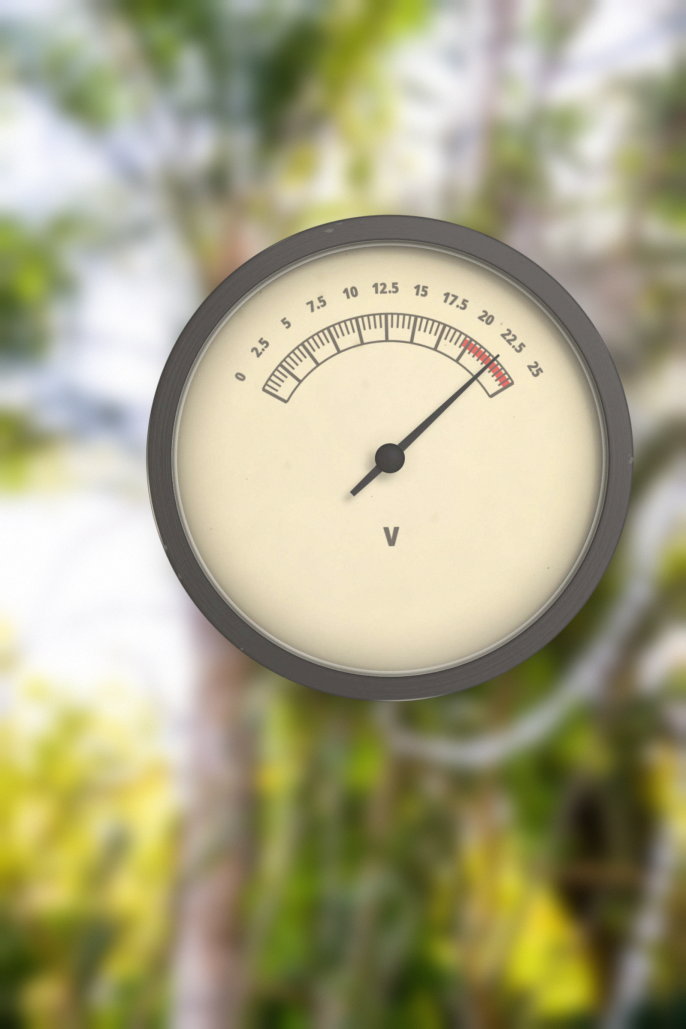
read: value=22.5 unit=V
